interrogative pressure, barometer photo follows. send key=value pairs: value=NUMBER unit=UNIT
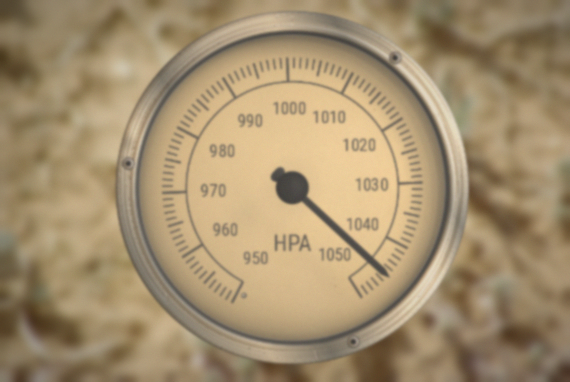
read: value=1045 unit=hPa
